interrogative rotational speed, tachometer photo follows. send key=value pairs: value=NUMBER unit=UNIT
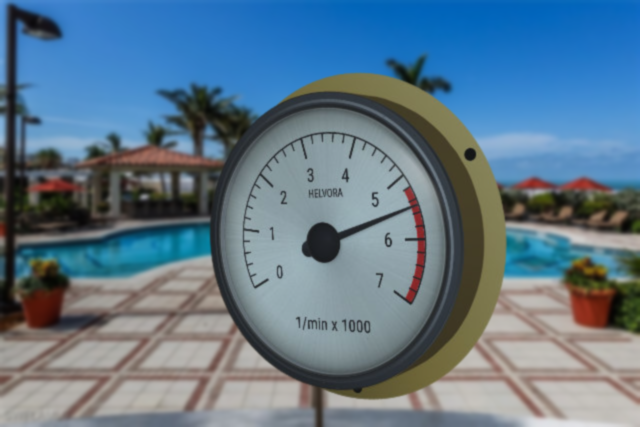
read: value=5500 unit=rpm
